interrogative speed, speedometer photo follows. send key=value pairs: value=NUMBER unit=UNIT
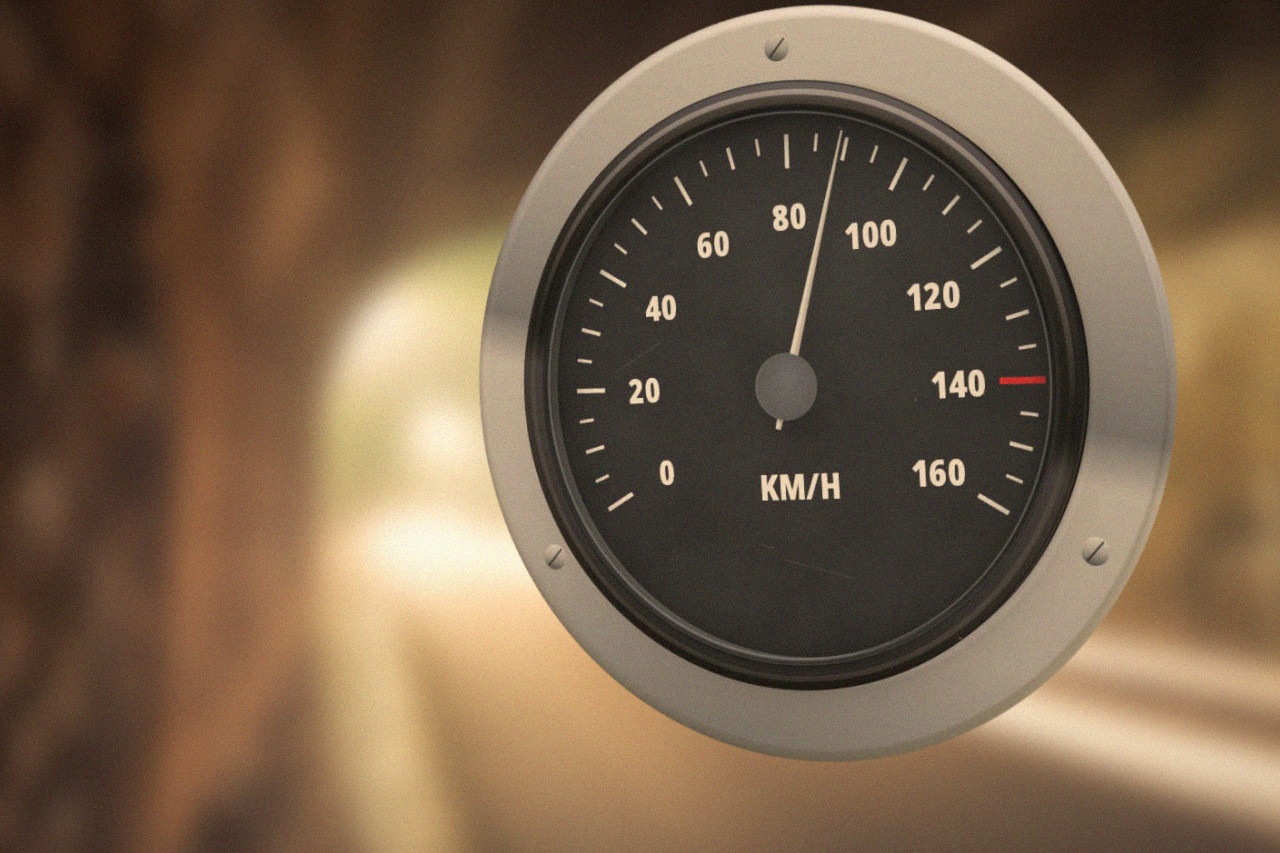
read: value=90 unit=km/h
